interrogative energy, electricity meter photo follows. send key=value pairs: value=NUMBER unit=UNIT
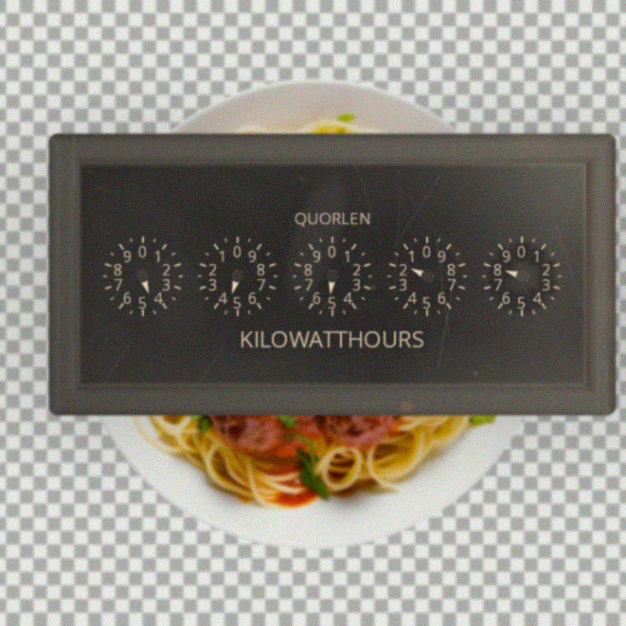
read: value=44518 unit=kWh
